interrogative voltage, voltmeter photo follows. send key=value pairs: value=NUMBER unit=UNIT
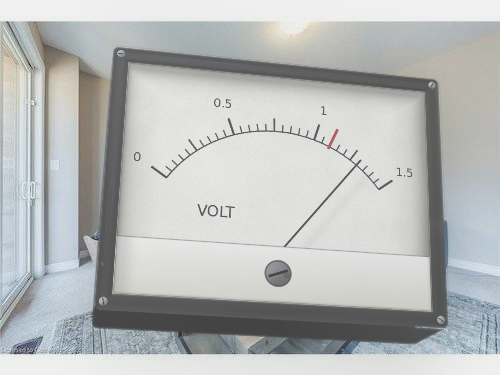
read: value=1.3 unit=V
